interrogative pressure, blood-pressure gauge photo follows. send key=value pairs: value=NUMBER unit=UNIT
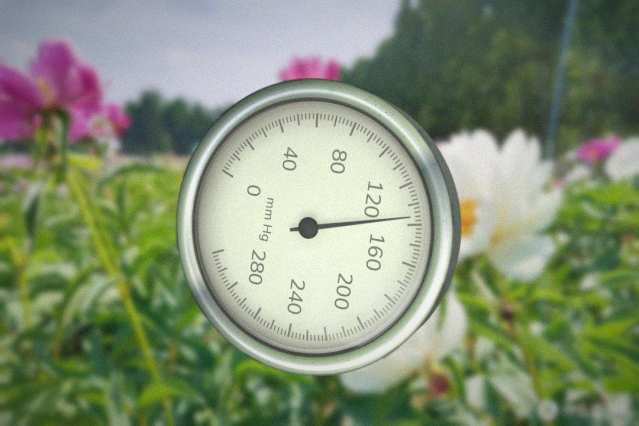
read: value=136 unit=mmHg
